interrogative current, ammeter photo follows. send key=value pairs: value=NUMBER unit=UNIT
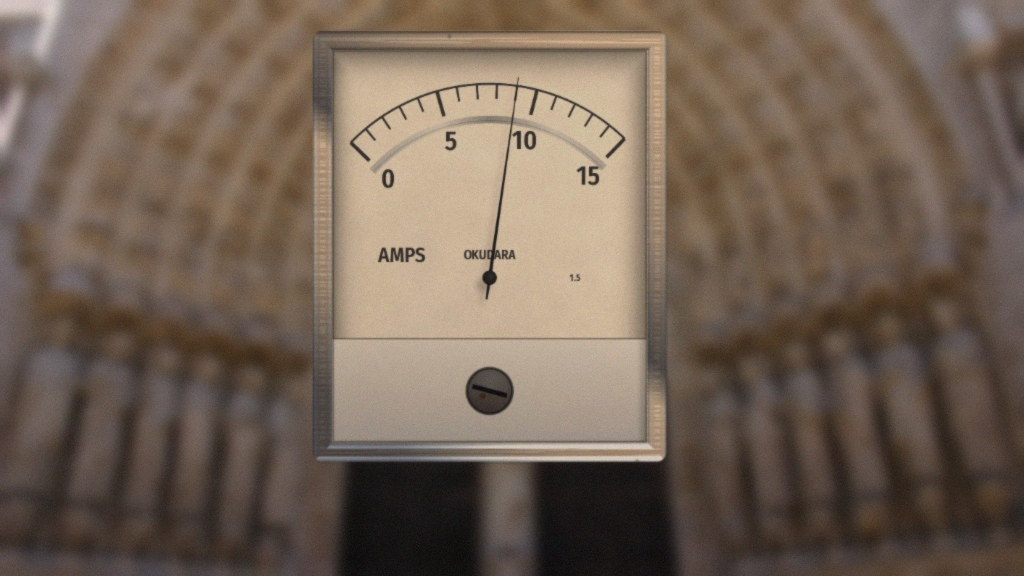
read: value=9 unit=A
